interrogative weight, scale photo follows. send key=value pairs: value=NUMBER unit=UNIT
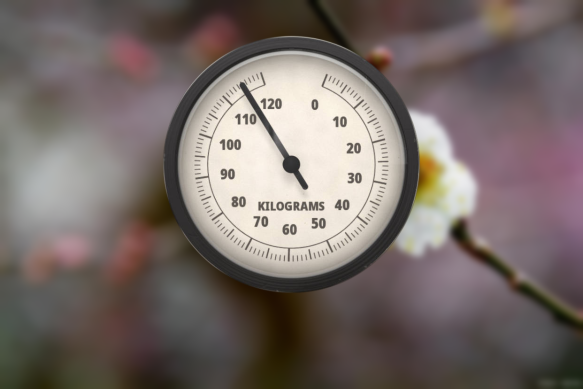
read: value=115 unit=kg
